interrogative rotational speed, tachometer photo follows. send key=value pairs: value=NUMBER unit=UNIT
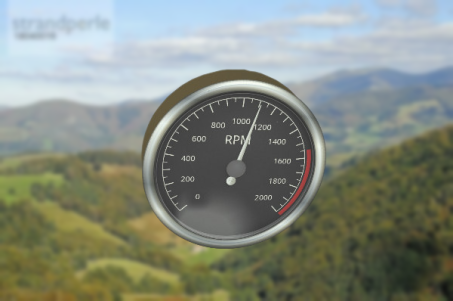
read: value=1100 unit=rpm
